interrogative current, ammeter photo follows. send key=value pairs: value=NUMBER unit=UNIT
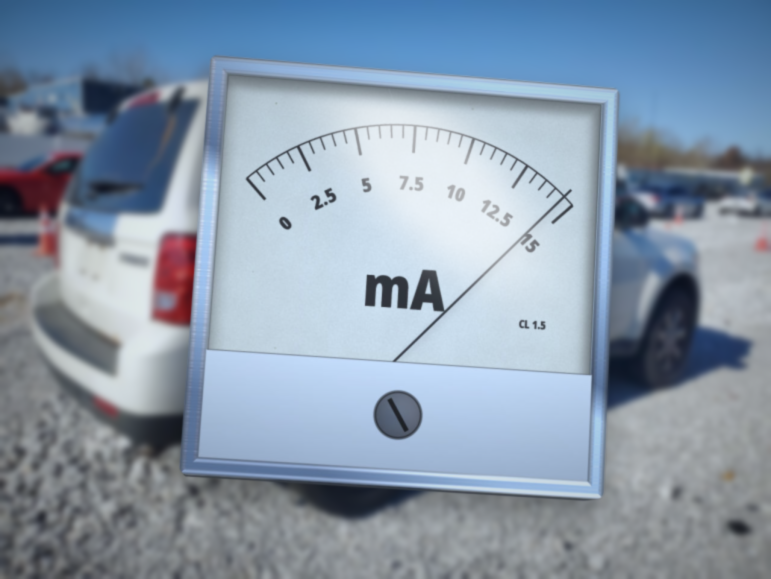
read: value=14.5 unit=mA
